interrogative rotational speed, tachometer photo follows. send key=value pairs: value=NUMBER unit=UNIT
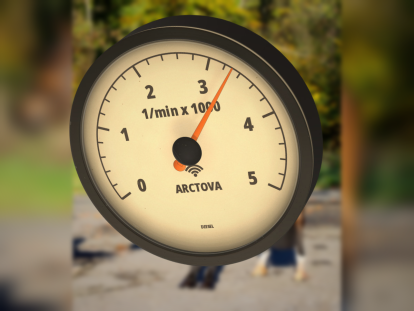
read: value=3300 unit=rpm
